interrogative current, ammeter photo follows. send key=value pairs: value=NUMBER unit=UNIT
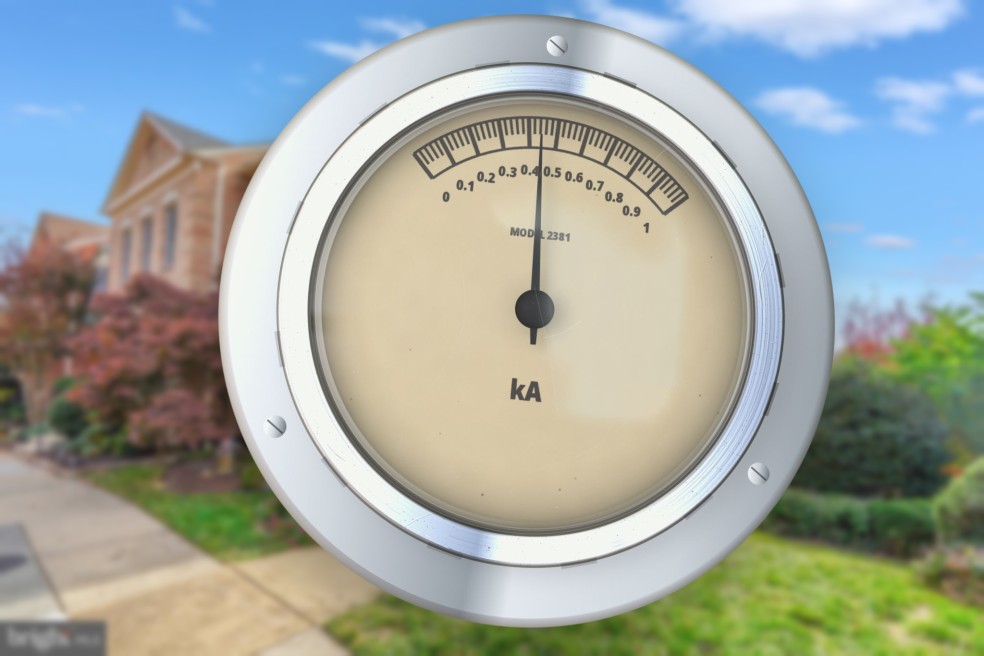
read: value=0.44 unit=kA
